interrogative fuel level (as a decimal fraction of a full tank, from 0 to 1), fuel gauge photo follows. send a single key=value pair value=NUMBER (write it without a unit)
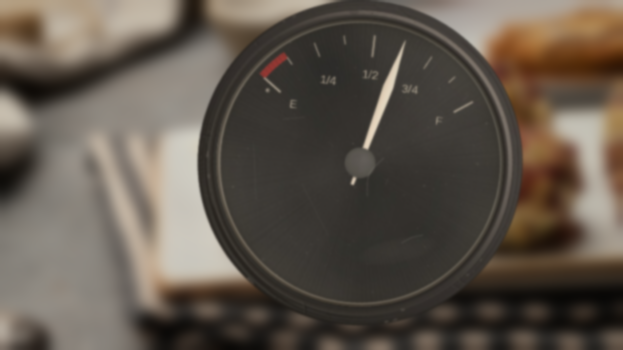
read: value=0.625
